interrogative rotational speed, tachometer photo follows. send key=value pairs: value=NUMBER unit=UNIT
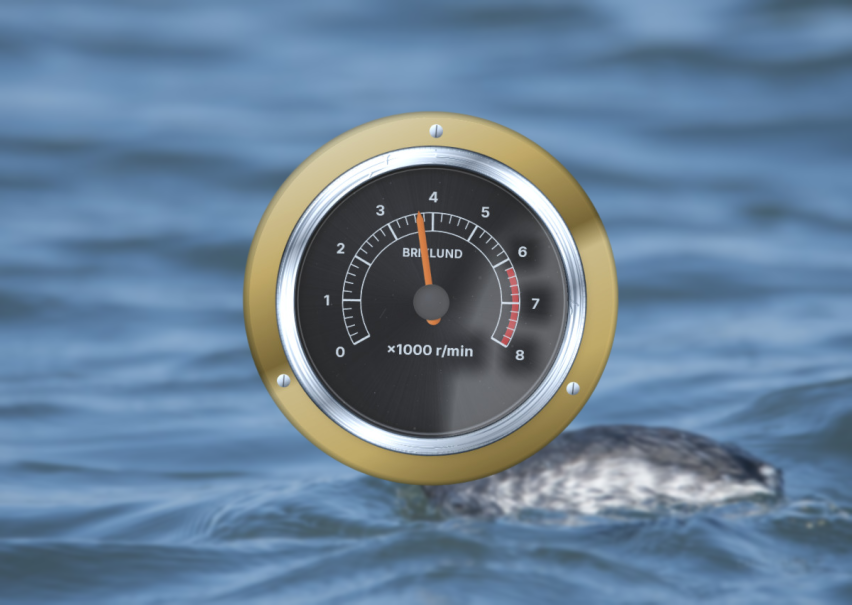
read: value=3700 unit=rpm
